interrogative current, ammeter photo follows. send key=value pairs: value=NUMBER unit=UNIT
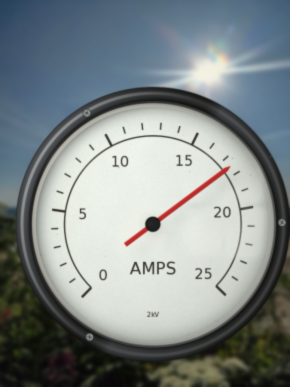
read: value=17.5 unit=A
